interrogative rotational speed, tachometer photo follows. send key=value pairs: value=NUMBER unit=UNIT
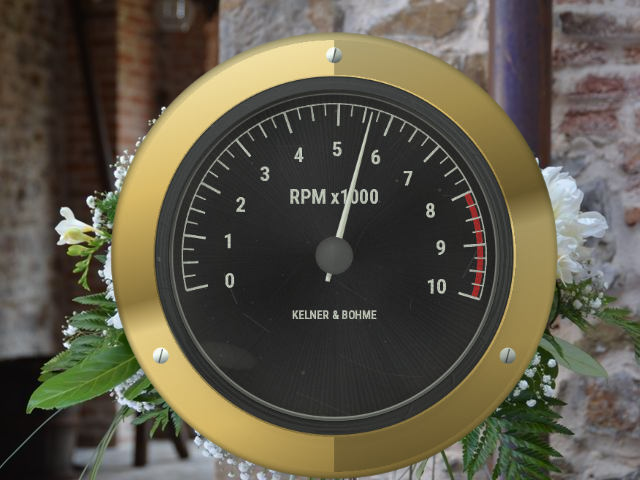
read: value=5625 unit=rpm
